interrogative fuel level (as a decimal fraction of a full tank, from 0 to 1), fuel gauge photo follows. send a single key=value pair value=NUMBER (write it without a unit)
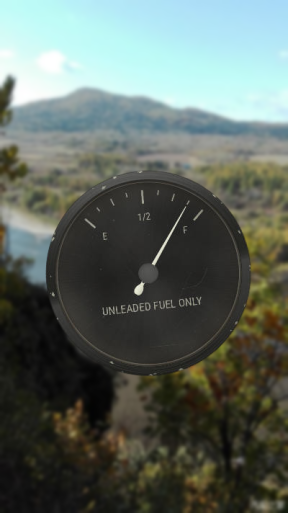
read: value=0.875
